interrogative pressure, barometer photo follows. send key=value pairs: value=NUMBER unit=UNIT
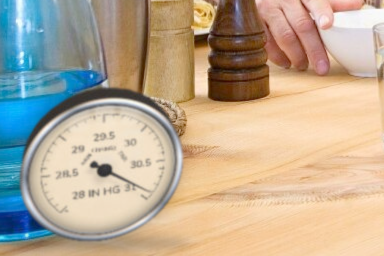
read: value=30.9 unit=inHg
